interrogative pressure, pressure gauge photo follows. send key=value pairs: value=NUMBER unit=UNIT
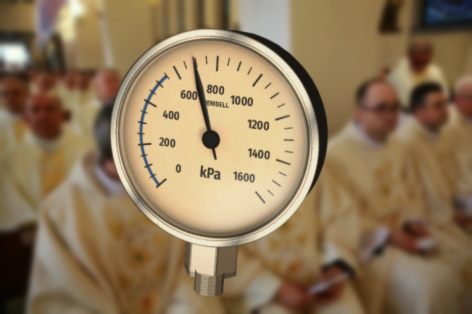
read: value=700 unit=kPa
